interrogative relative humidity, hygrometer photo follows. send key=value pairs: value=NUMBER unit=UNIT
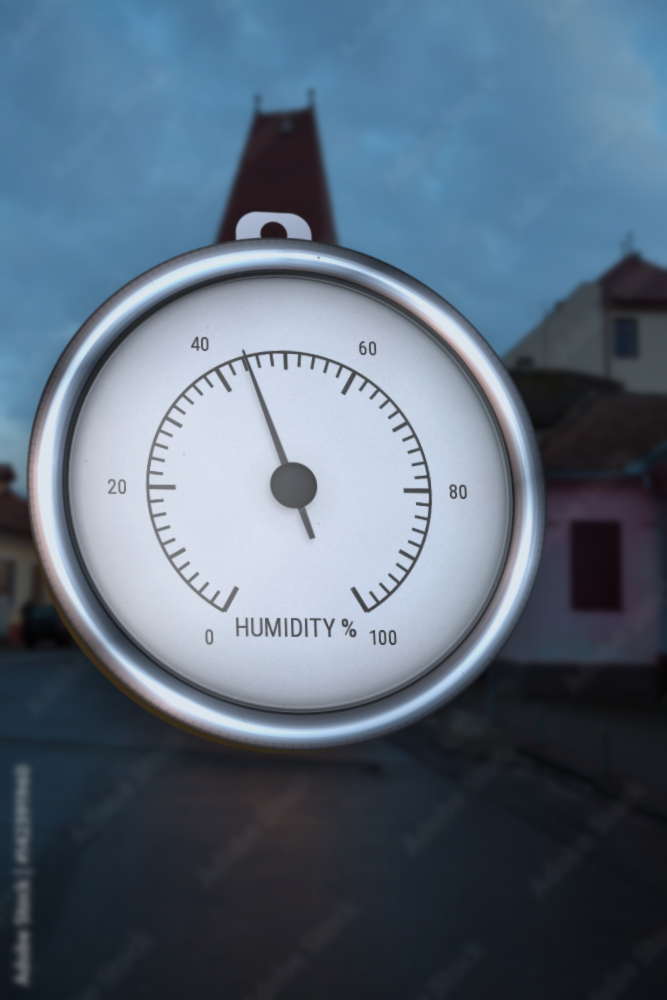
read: value=44 unit=%
